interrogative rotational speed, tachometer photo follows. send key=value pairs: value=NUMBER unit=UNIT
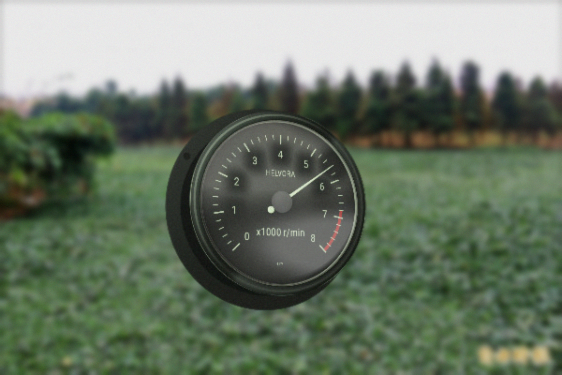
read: value=5600 unit=rpm
